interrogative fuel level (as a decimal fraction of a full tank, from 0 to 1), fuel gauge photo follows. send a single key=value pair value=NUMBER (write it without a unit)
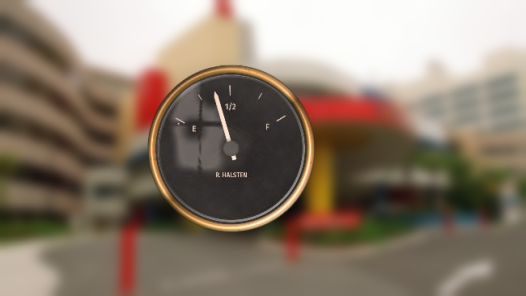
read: value=0.375
